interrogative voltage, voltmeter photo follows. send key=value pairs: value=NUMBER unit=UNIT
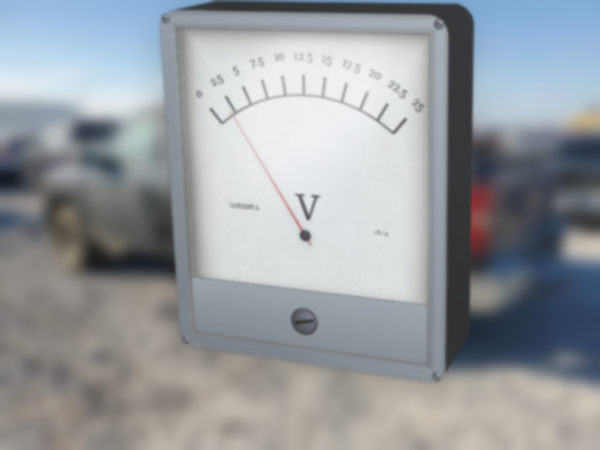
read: value=2.5 unit=V
